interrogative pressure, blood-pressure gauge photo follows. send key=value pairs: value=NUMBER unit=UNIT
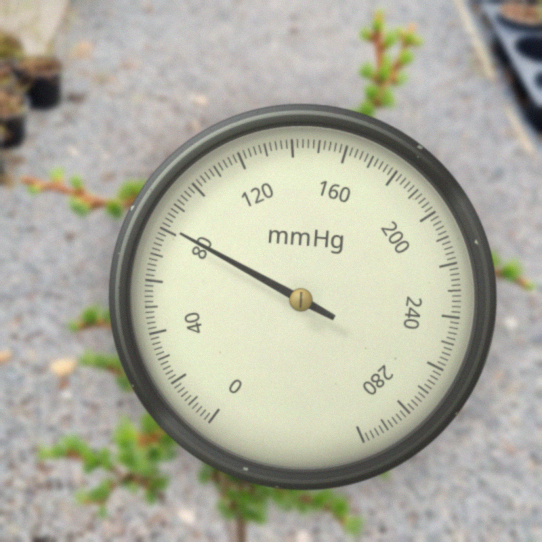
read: value=82 unit=mmHg
